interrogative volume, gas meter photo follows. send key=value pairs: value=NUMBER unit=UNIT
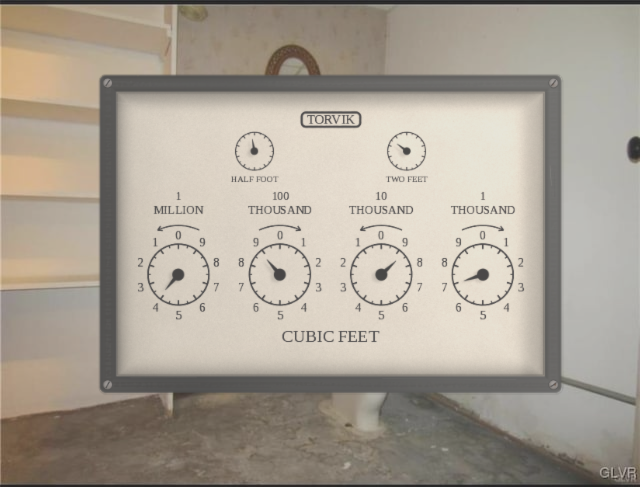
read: value=388700 unit=ft³
